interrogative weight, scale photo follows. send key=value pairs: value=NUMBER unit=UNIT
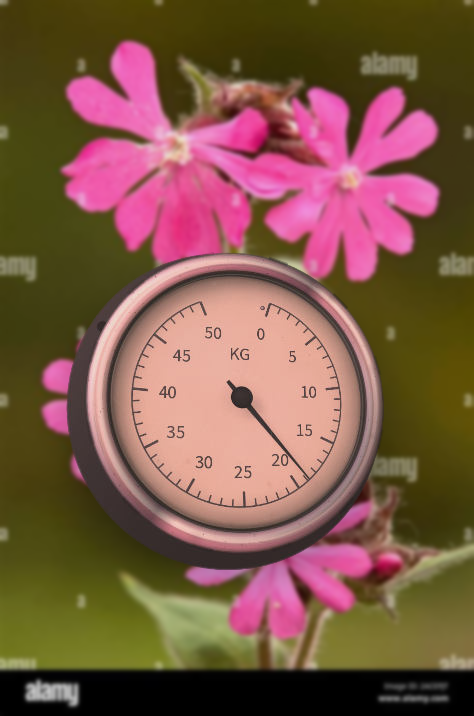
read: value=19 unit=kg
